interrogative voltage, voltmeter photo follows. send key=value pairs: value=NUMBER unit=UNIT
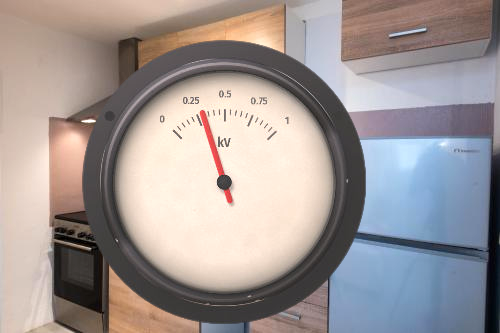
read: value=0.3 unit=kV
